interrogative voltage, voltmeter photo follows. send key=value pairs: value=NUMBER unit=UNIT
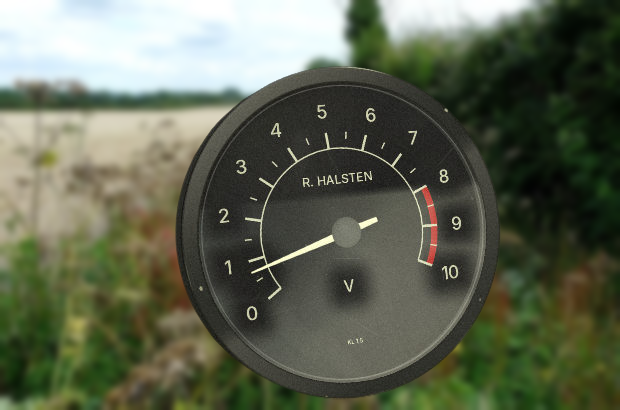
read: value=0.75 unit=V
